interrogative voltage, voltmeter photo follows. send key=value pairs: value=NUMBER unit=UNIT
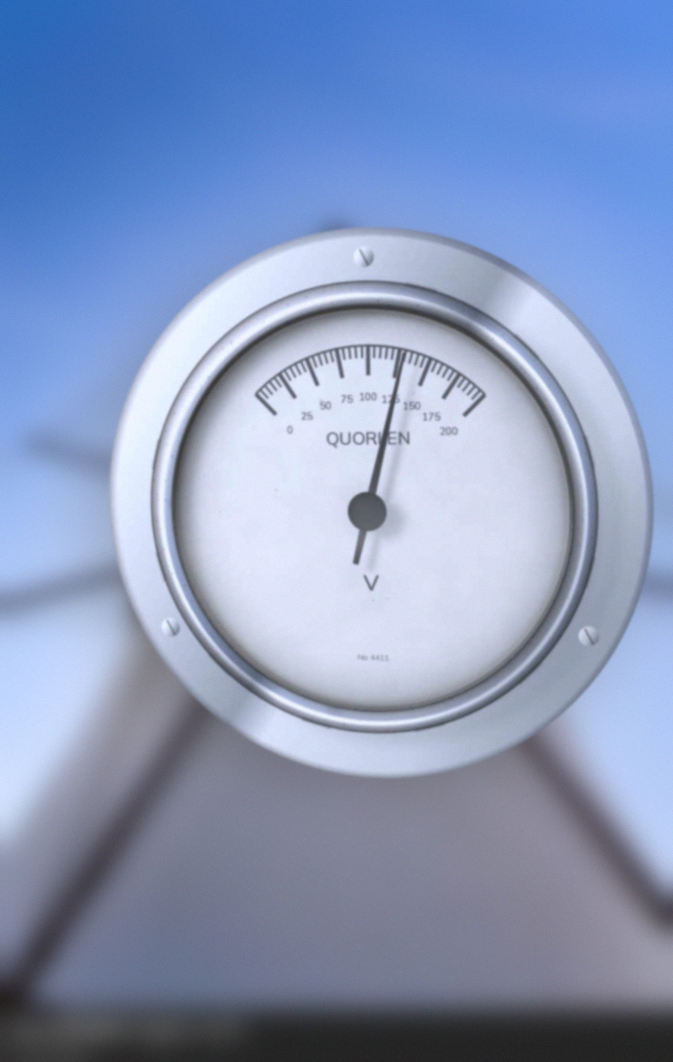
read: value=130 unit=V
